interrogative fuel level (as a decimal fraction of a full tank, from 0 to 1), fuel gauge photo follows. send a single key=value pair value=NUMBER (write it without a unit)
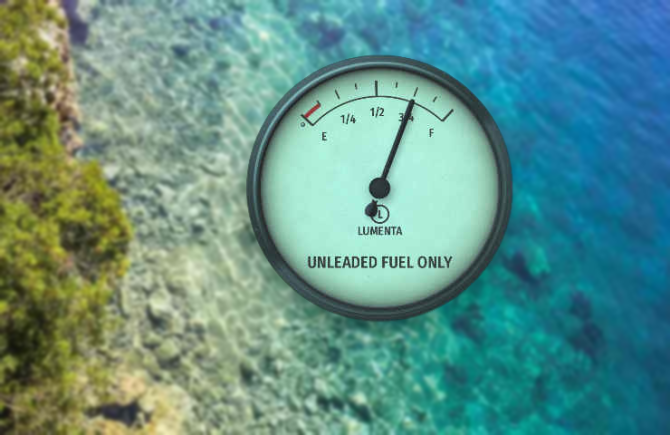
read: value=0.75
